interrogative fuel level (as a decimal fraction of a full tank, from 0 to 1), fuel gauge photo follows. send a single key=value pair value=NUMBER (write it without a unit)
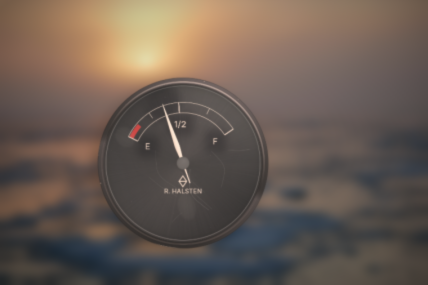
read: value=0.375
